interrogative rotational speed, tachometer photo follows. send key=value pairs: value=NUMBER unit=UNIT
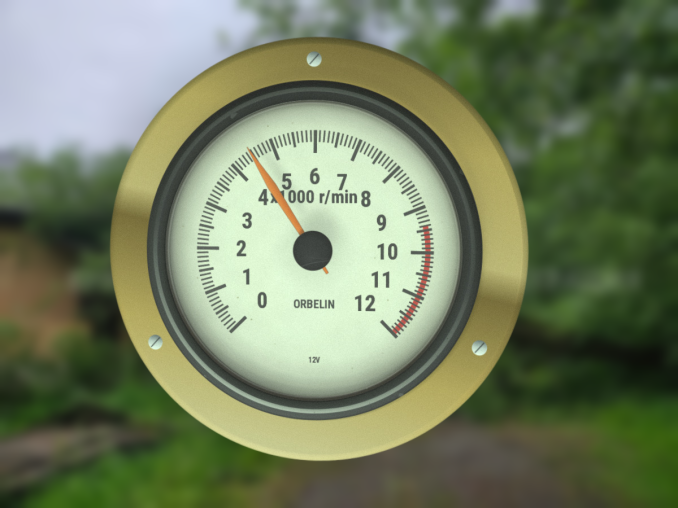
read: value=4500 unit=rpm
